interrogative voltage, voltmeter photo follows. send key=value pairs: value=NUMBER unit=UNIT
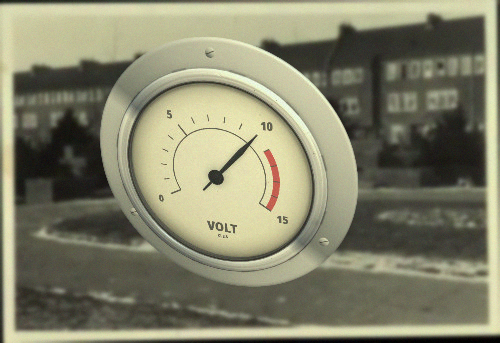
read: value=10 unit=V
